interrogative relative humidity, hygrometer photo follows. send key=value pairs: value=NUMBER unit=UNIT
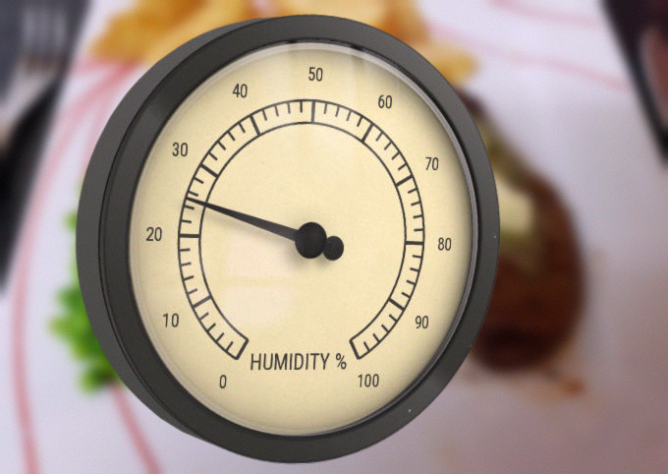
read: value=25 unit=%
